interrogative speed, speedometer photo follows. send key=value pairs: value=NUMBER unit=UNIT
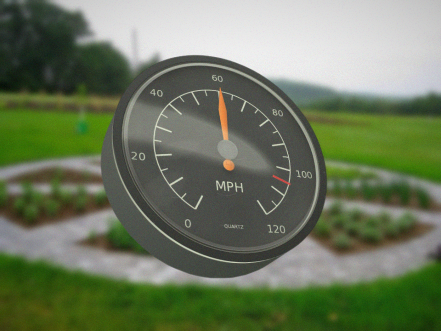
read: value=60 unit=mph
